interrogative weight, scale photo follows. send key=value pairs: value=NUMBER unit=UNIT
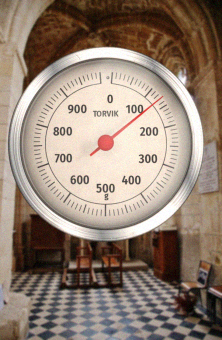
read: value=130 unit=g
